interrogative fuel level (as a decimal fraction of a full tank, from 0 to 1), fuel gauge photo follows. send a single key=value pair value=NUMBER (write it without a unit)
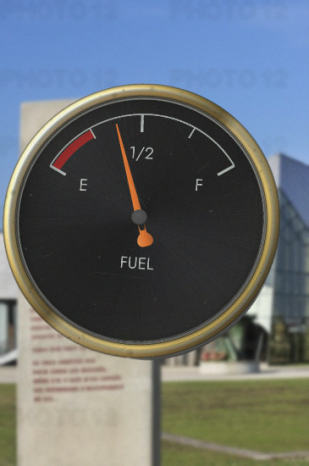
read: value=0.375
